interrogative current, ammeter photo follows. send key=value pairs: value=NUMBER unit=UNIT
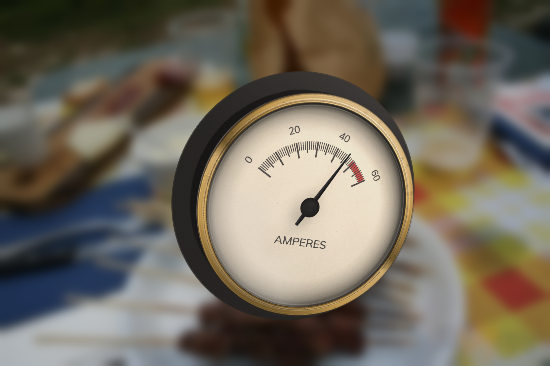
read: value=45 unit=A
